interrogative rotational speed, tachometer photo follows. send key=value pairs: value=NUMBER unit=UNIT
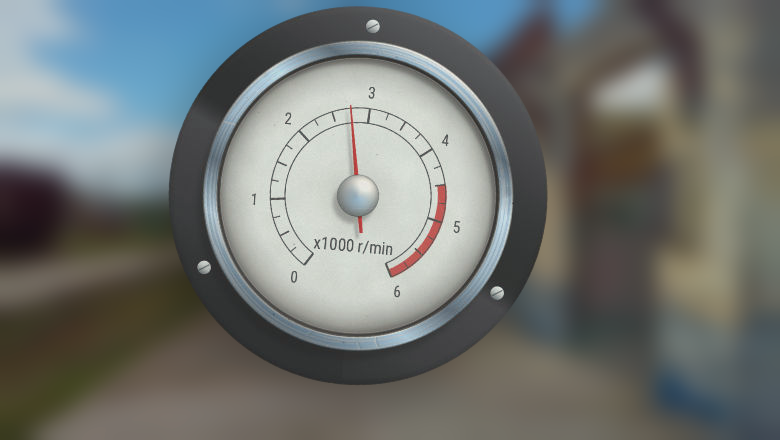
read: value=2750 unit=rpm
